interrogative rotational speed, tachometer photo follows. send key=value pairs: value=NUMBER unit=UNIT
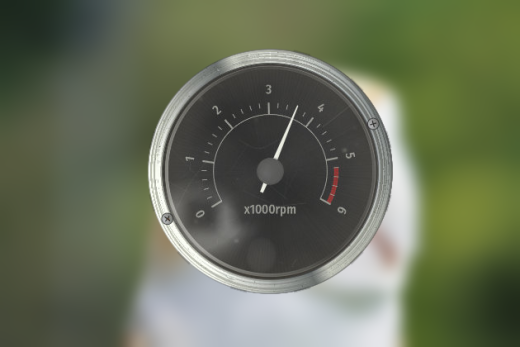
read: value=3600 unit=rpm
